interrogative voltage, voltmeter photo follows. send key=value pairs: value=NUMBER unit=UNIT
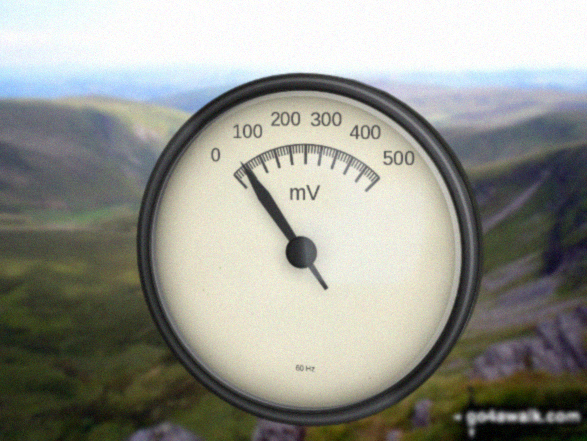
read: value=50 unit=mV
